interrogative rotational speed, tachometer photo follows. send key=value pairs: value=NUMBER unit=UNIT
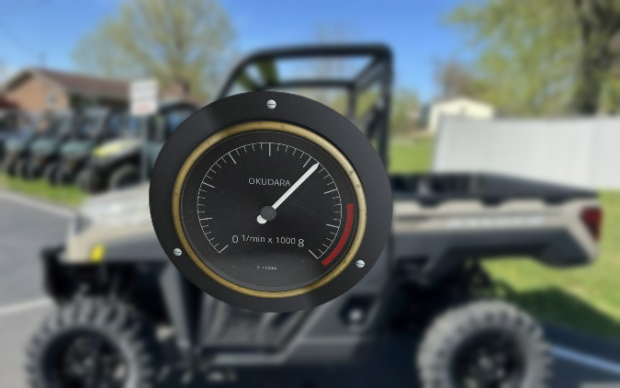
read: value=5200 unit=rpm
